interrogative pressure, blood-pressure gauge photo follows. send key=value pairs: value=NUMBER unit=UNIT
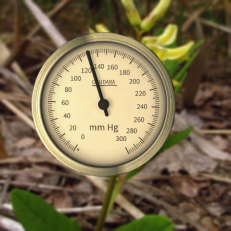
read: value=130 unit=mmHg
